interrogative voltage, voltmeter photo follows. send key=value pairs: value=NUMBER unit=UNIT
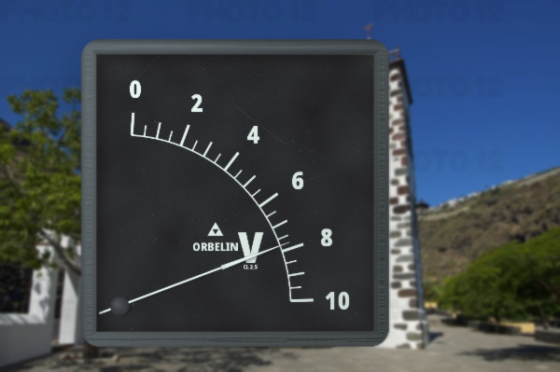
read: value=7.75 unit=V
